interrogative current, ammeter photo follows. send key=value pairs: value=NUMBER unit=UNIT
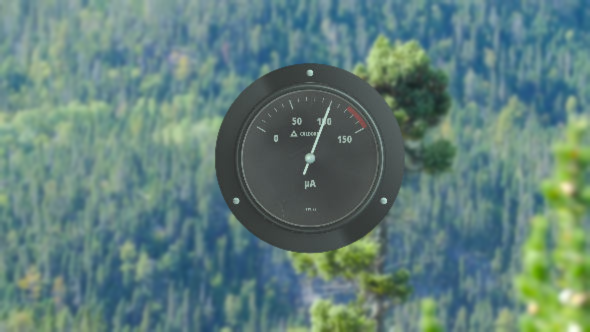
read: value=100 unit=µA
